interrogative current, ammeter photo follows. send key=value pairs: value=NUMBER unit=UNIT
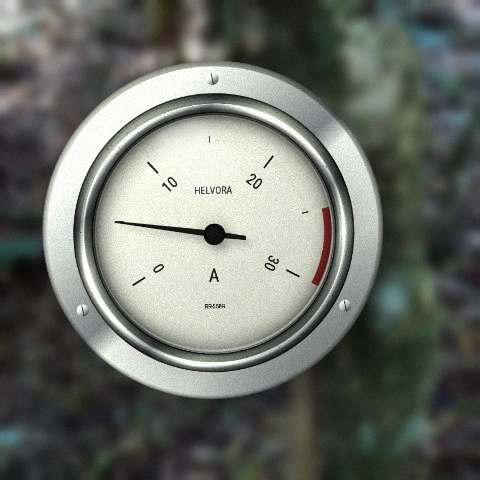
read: value=5 unit=A
